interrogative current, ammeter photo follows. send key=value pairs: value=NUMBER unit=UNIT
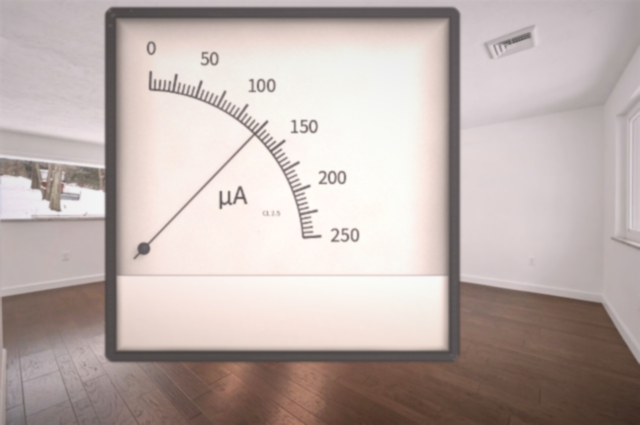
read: value=125 unit=µA
